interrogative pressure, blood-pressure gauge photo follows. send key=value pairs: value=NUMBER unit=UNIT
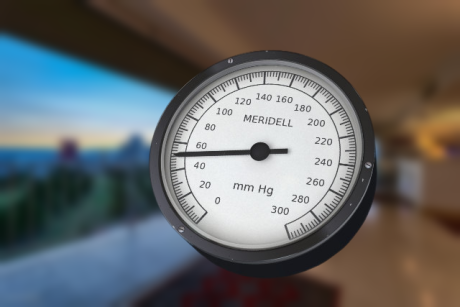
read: value=50 unit=mmHg
